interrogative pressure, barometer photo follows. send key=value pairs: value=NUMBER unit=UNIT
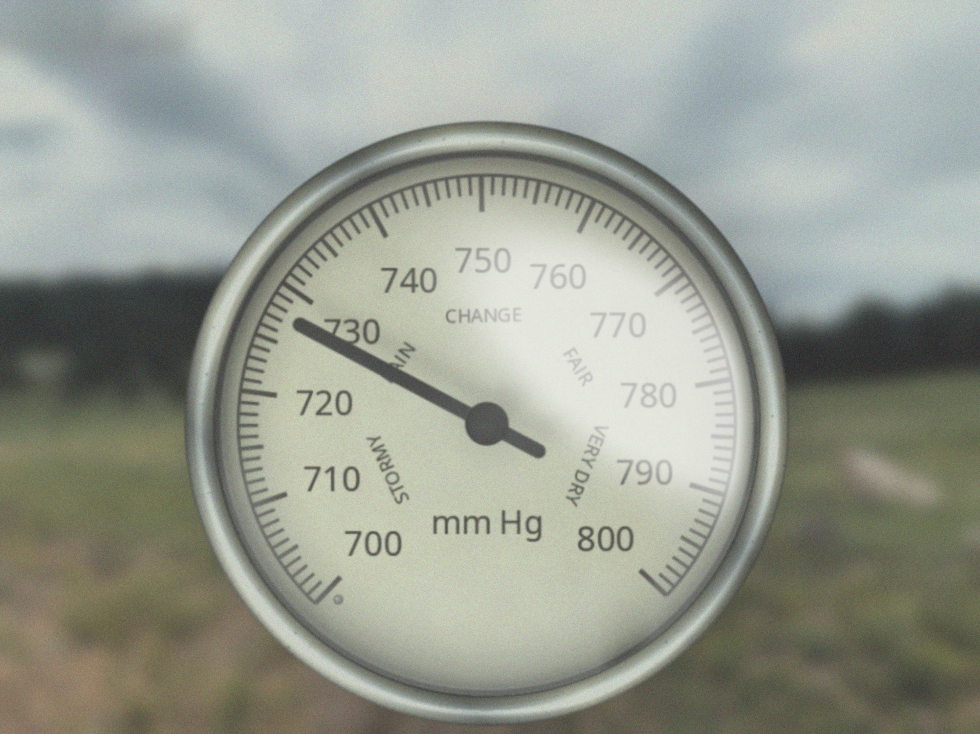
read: value=727.5 unit=mmHg
